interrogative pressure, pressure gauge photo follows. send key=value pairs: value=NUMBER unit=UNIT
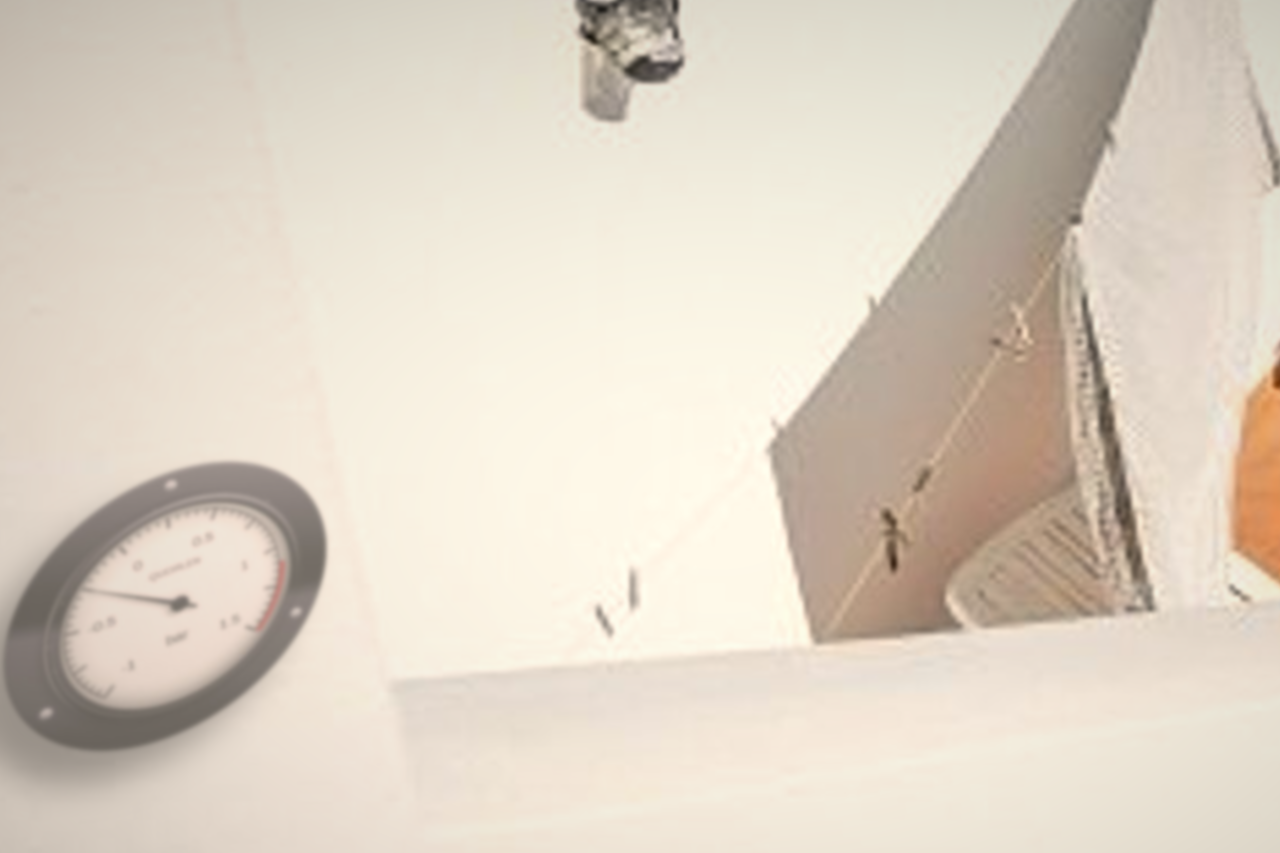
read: value=-0.25 unit=bar
